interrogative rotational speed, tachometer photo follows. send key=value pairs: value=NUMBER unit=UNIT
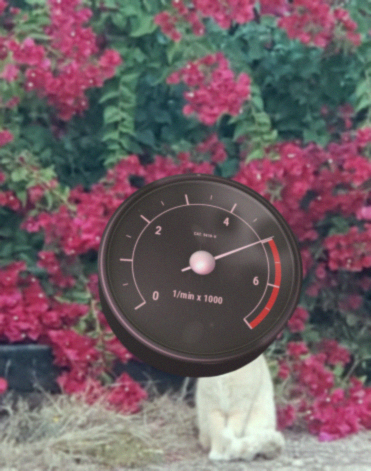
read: value=5000 unit=rpm
